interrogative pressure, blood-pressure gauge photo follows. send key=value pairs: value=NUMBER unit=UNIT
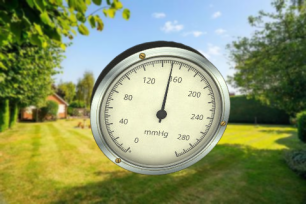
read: value=150 unit=mmHg
